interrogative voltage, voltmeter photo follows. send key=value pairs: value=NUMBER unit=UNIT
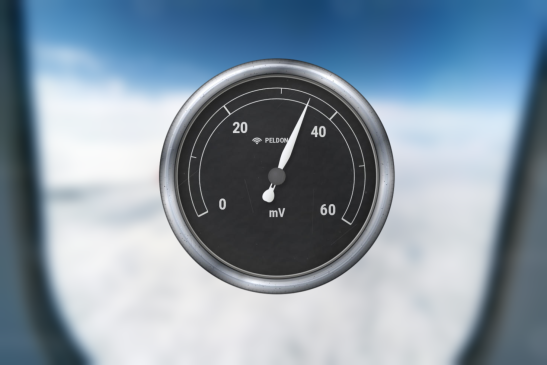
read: value=35 unit=mV
